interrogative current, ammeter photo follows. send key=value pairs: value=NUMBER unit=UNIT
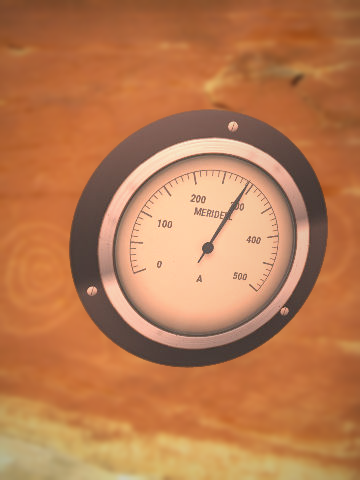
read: value=290 unit=A
